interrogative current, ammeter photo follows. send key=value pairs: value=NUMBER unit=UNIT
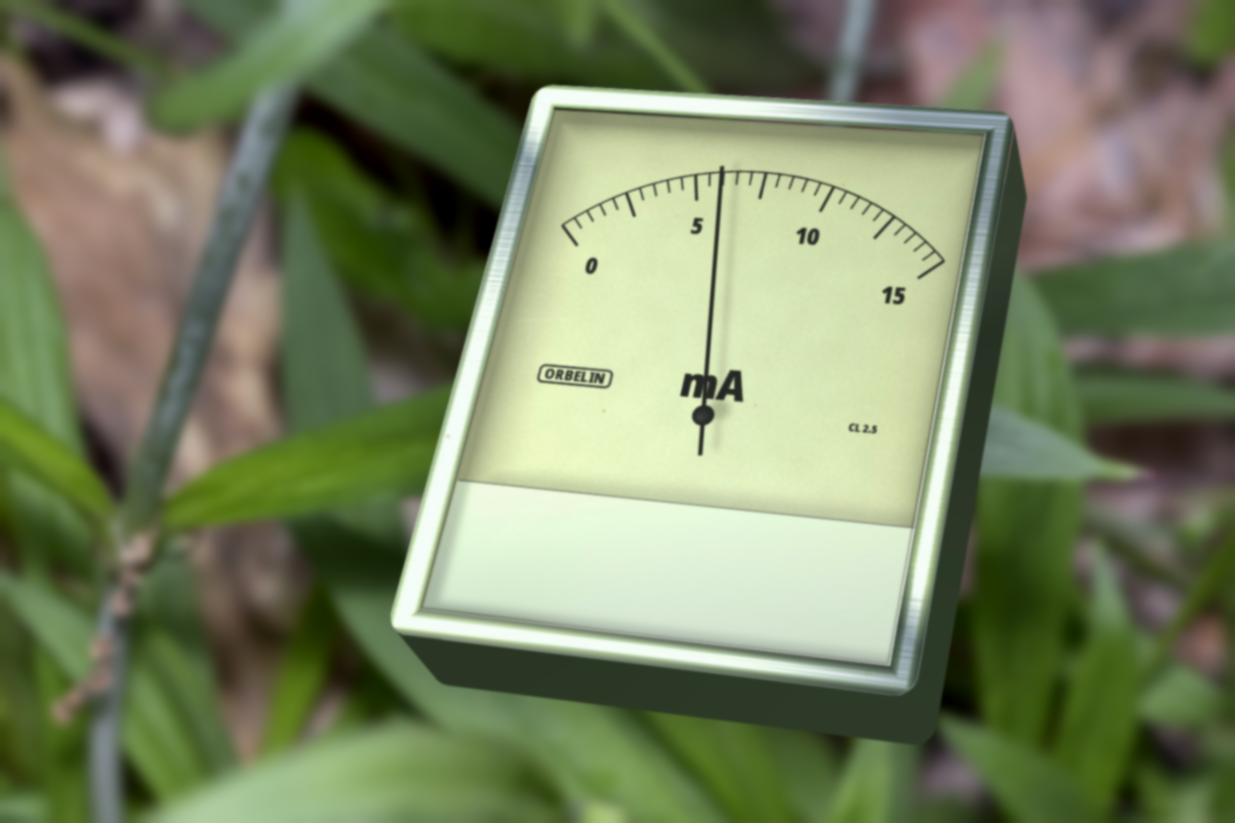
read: value=6 unit=mA
